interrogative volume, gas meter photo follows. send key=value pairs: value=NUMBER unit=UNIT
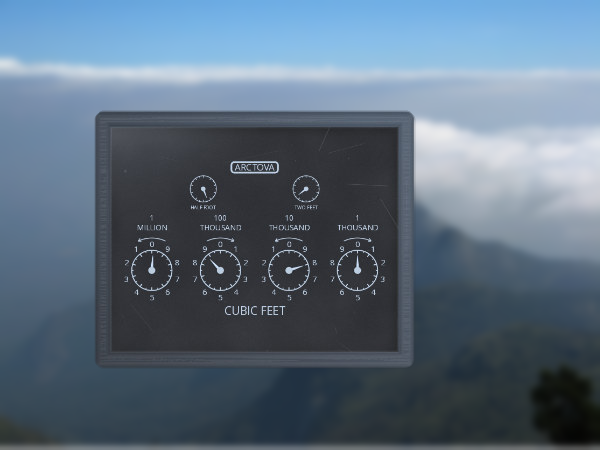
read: value=988000 unit=ft³
